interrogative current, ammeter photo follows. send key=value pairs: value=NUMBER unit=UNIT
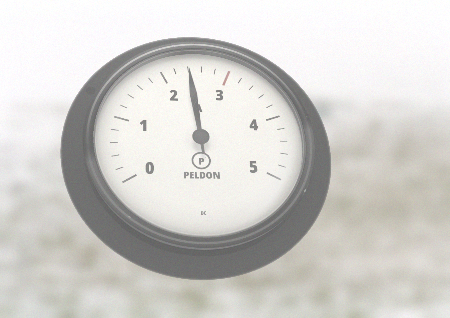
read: value=2.4 unit=A
